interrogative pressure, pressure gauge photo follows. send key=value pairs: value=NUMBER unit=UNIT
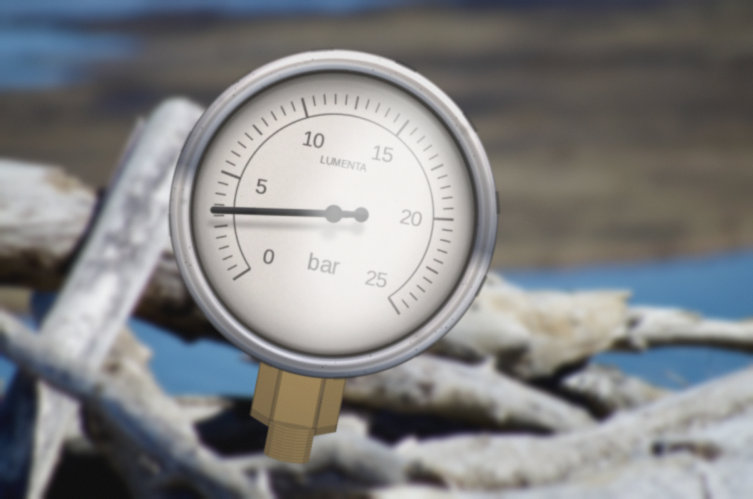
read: value=3.25 unit=bar
